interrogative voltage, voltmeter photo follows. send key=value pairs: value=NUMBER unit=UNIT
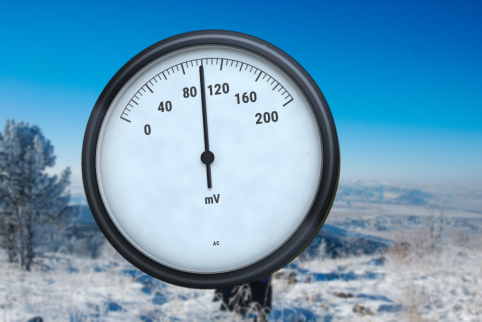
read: value=100 unit=mV
